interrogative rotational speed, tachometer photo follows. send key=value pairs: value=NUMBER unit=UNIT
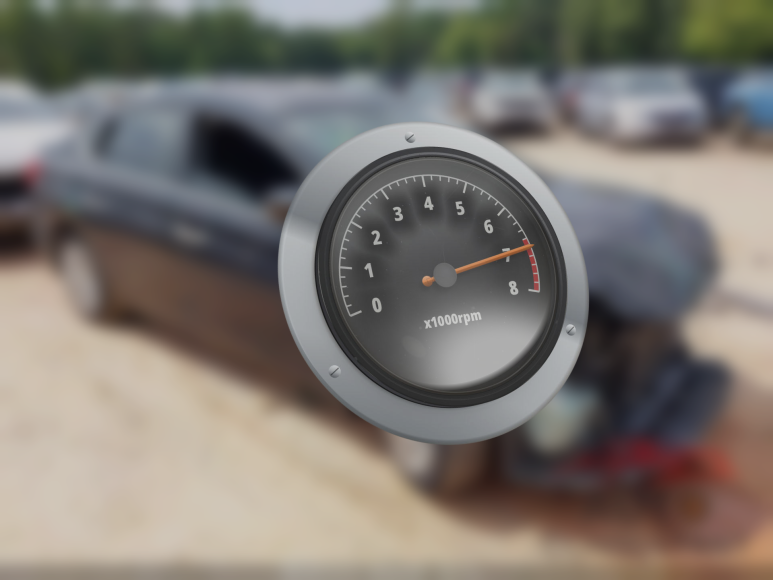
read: value=7000 unit=rpm
